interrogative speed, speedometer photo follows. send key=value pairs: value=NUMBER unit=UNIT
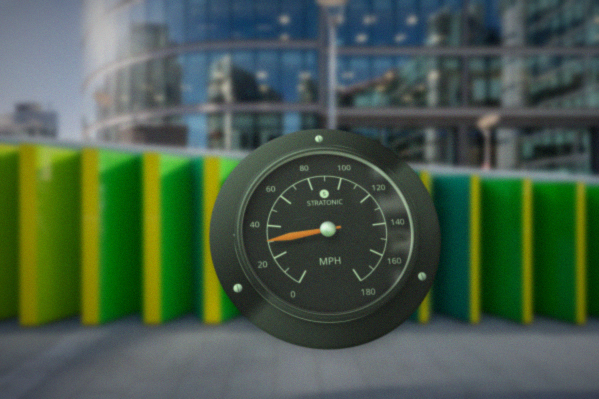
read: value=30 unit=mph
